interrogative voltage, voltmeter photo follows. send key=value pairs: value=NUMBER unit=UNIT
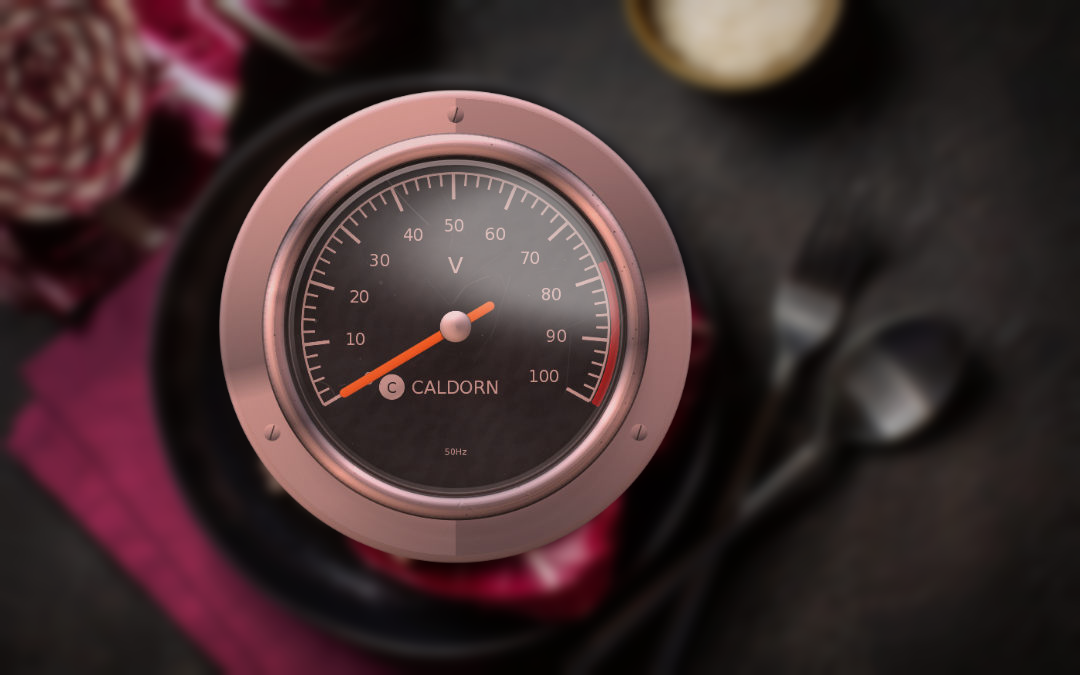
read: value=0 unit=V
